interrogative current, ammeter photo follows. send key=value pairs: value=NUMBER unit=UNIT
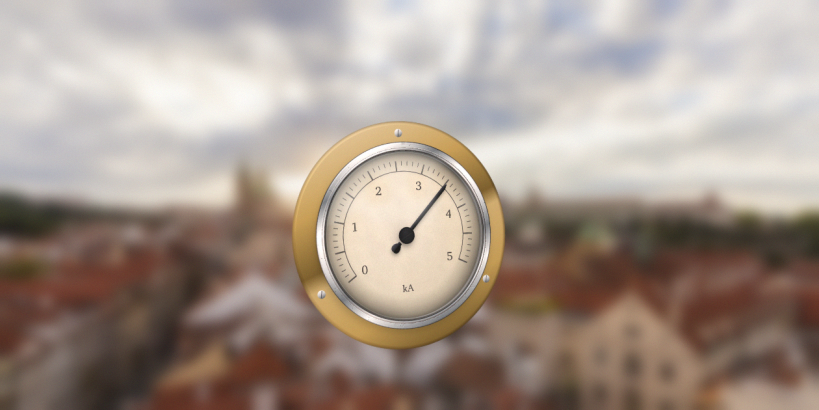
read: value=3.5 unit=kA
